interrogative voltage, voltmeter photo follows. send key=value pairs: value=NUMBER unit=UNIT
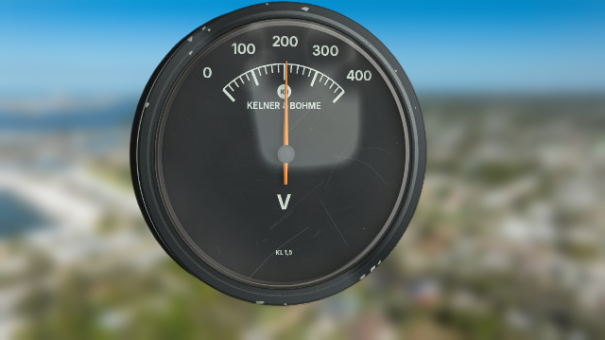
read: value=200 unit=V
